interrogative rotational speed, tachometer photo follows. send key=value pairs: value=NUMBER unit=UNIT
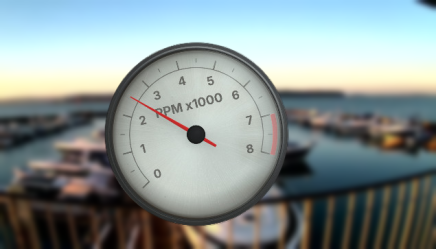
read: value=2500 unit=rpm
